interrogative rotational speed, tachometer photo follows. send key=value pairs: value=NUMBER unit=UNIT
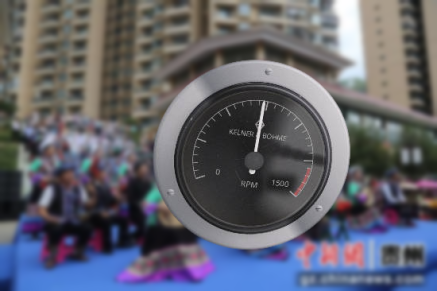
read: value=725 unit=rpm
